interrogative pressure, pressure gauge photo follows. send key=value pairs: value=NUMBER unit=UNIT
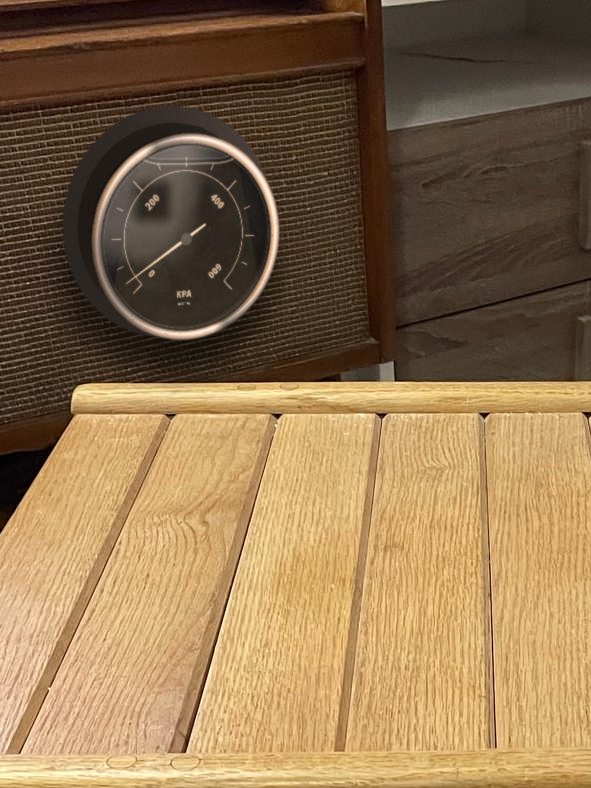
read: value=25 unit=kPa
